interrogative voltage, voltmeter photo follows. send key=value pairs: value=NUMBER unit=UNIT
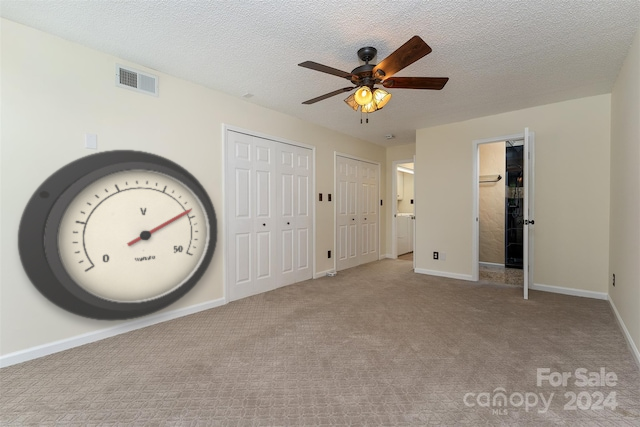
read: value=38 unit=V
